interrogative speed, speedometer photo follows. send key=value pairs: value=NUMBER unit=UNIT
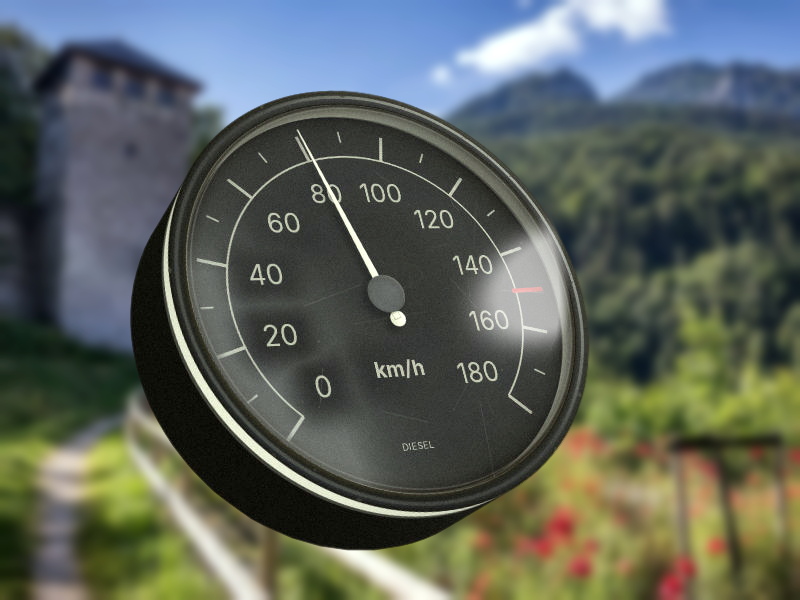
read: value=80 unit=km/h
